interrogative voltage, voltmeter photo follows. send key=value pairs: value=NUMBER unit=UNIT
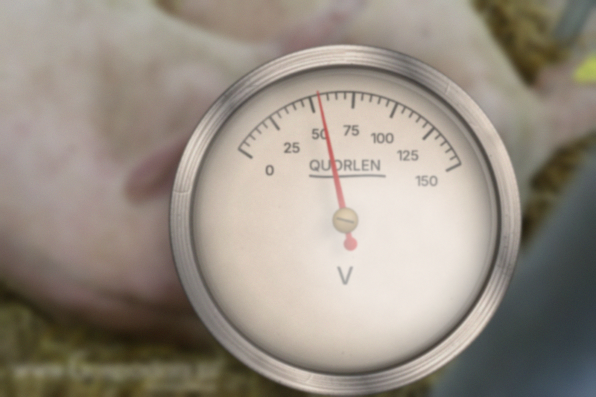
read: value=55 unit=V
